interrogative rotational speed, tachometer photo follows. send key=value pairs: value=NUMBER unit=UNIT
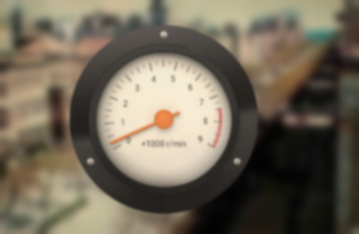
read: value=250 unit=rpm
